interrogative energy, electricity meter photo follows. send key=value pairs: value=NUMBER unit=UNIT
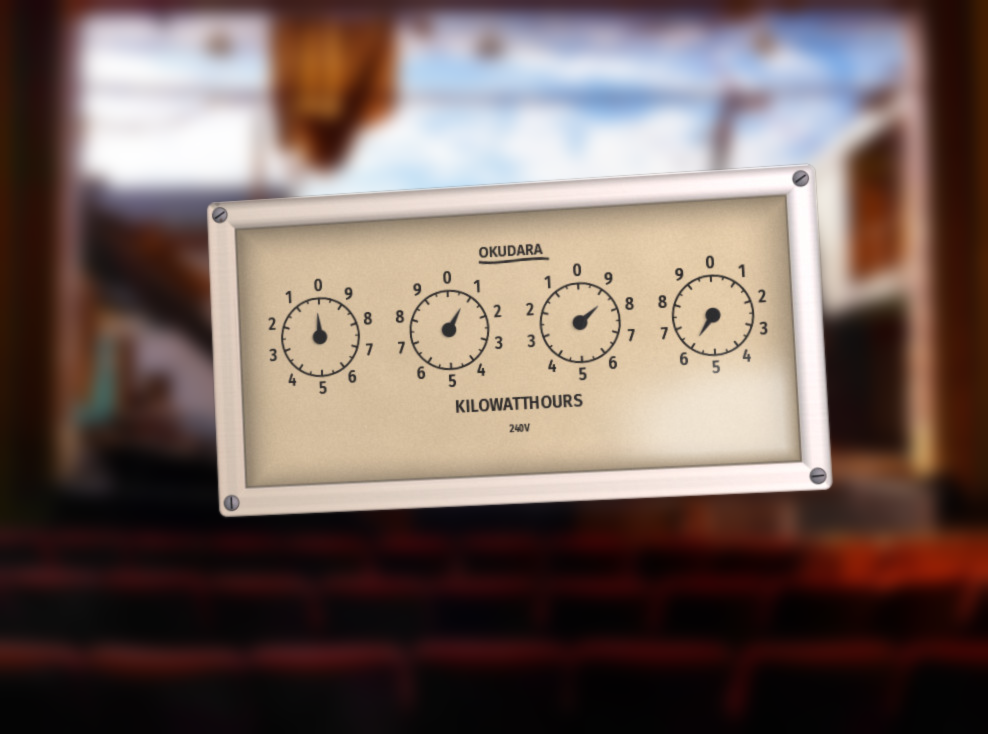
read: value=86 unit=kWh
